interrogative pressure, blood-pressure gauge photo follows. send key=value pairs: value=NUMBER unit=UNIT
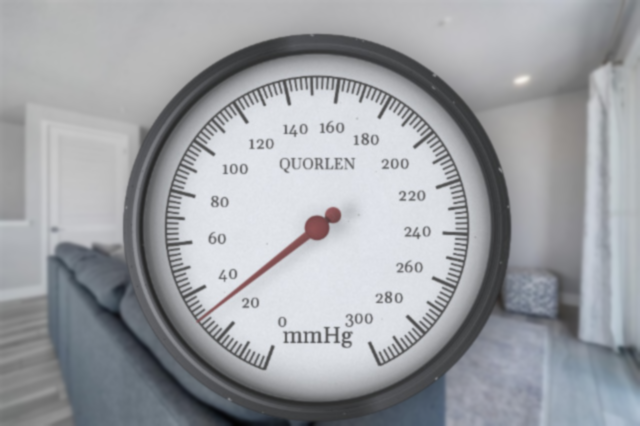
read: value=30 unit=mmHg
